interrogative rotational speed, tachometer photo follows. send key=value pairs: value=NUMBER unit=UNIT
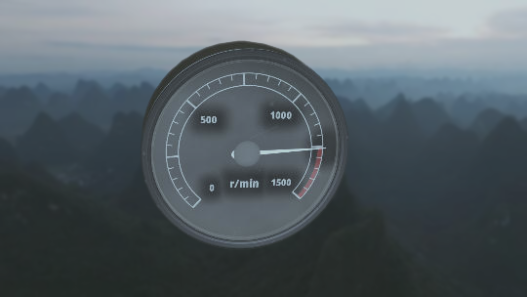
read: value=1250 unit=rpm
